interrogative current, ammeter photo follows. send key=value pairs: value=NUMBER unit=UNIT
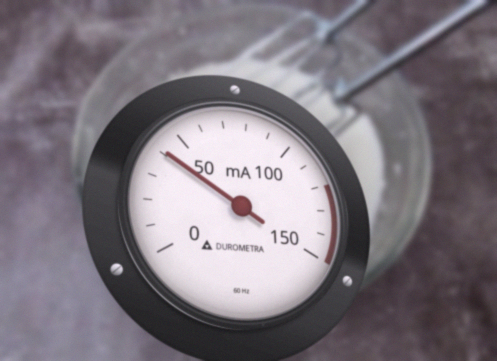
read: value=40 unit=mA
